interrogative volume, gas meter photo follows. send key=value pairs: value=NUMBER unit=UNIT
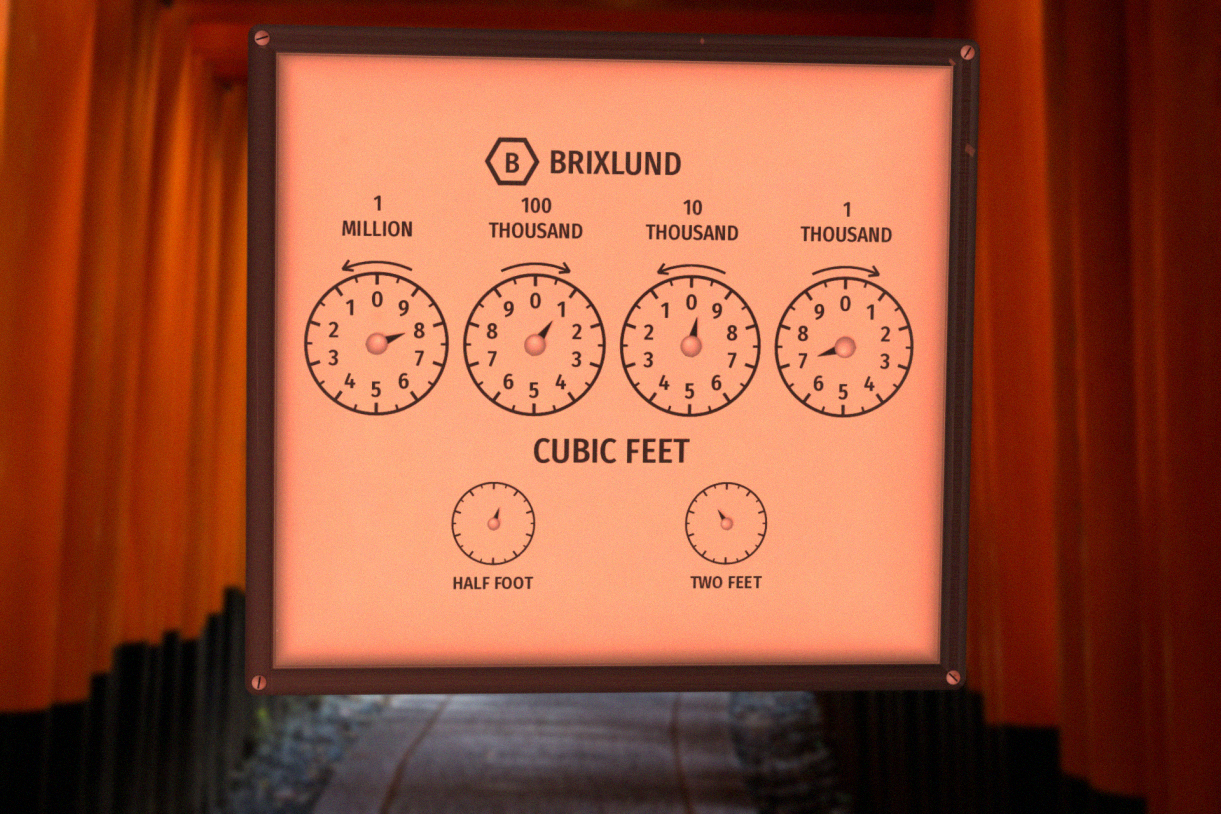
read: value=809700 unit=ft³
